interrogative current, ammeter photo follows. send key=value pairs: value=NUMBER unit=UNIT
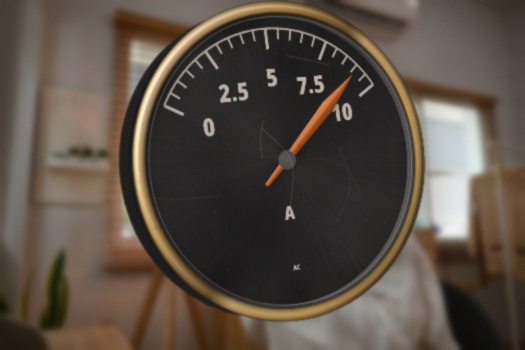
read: value=9 unit=A
